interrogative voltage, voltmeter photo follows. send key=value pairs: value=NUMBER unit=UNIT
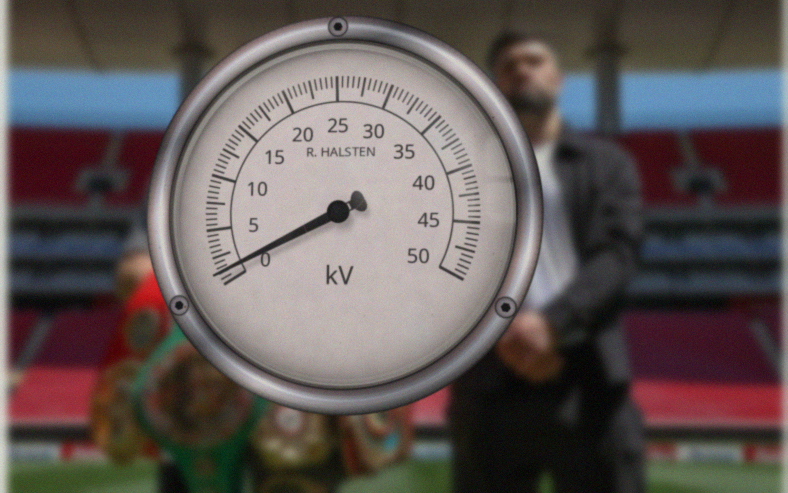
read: value=1 unit=kV
